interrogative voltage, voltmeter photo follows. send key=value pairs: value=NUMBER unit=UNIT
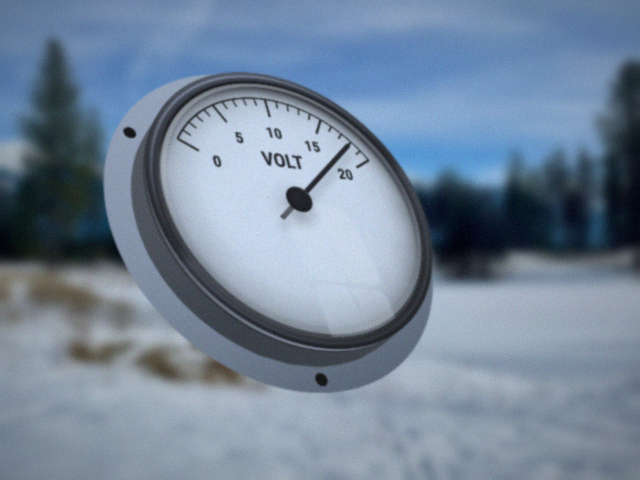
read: value=18 unit=V
